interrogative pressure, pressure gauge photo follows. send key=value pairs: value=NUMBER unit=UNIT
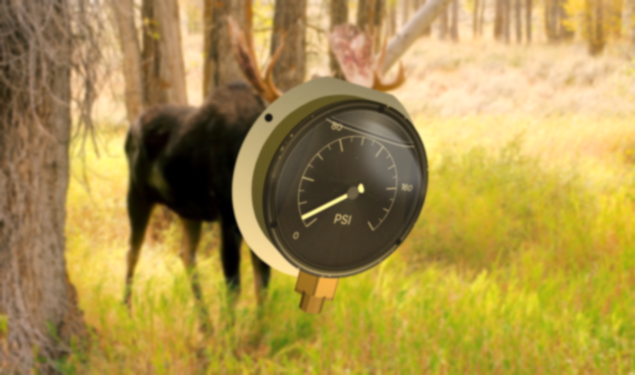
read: value=10 unit=psi
